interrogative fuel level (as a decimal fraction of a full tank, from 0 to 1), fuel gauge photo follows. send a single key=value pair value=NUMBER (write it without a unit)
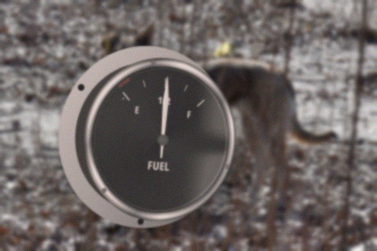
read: value=0.5
